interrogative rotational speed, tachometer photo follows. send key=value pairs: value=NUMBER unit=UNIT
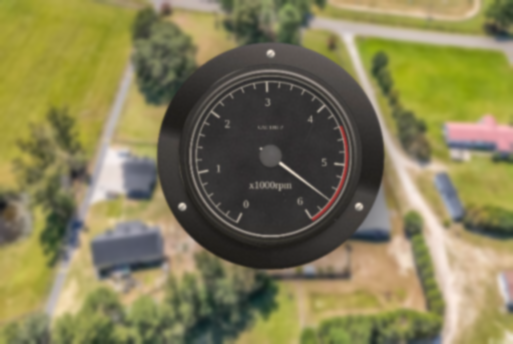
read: value=5600 unit=rpm
